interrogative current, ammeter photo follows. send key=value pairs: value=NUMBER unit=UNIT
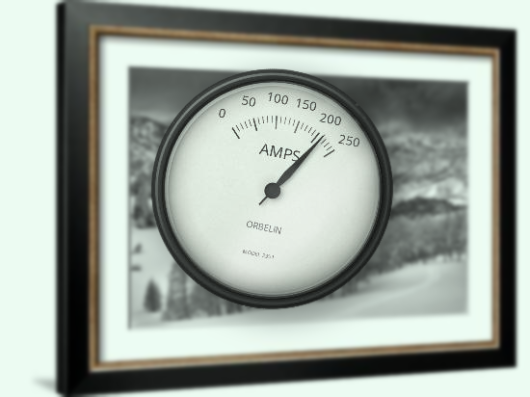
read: value=210 unit=A
